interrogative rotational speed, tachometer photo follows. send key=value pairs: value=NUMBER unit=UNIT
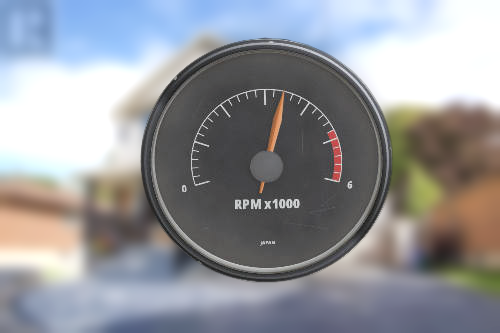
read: value=3400 unit=rpm
